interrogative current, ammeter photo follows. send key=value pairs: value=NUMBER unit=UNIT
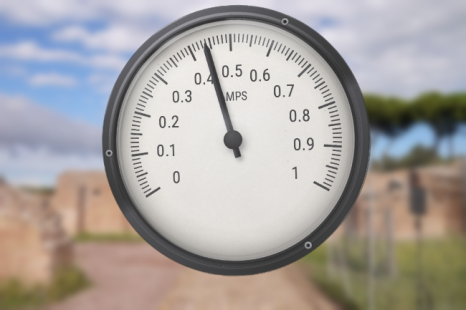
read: value=0.44 unit=A
